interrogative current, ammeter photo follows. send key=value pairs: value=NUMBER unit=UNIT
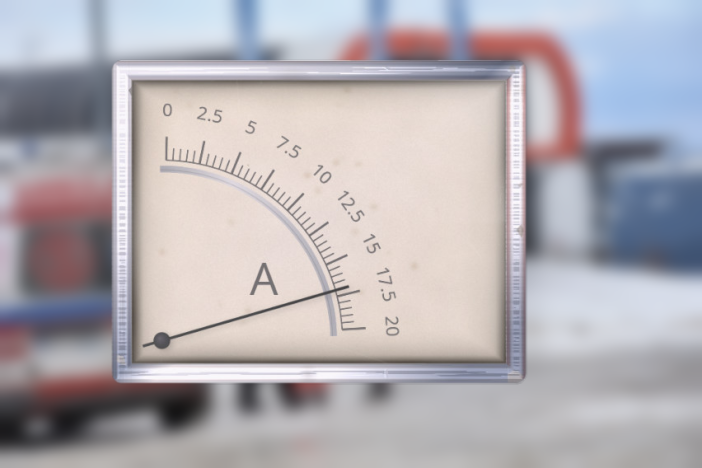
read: value=17 unit=A
